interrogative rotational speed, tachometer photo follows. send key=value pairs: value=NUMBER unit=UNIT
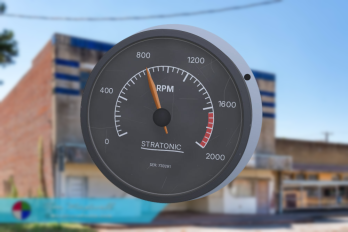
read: value=800 unit=rpm
